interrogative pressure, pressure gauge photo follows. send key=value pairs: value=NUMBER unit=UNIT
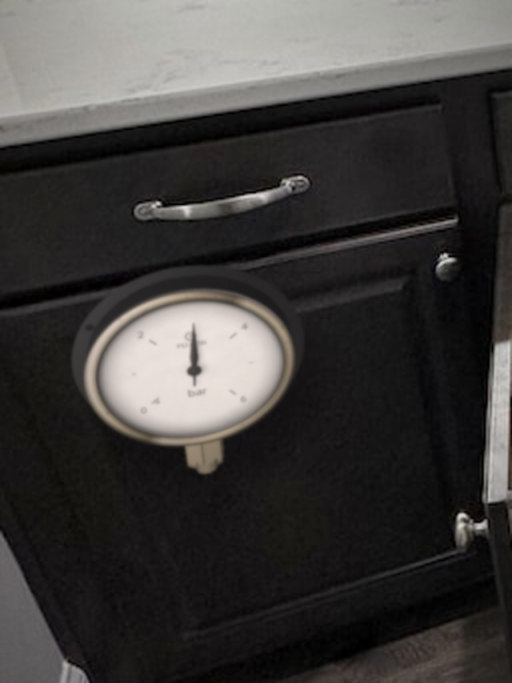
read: value=3 unit=bar
